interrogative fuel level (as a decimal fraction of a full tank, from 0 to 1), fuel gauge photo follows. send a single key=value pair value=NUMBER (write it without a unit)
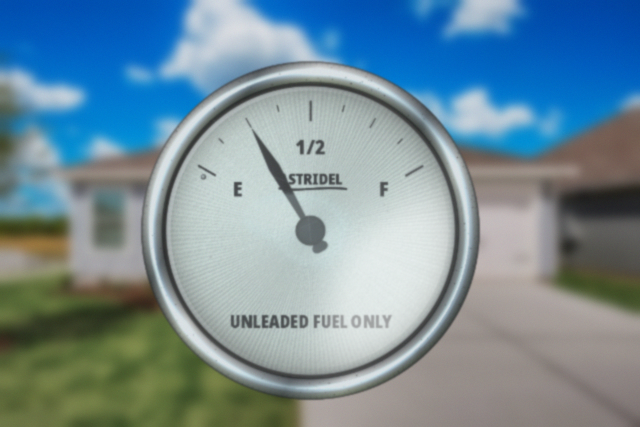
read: value=0.25
